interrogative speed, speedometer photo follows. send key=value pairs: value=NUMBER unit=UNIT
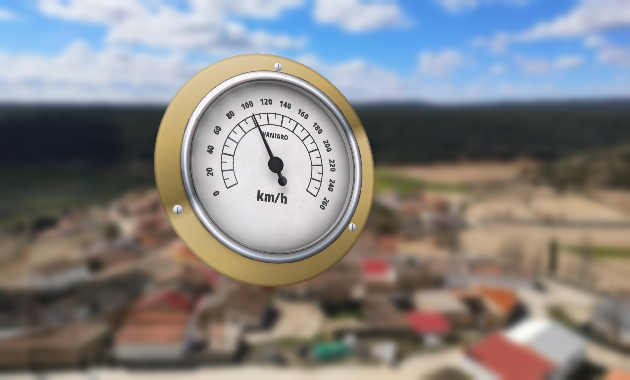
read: value=100 unit=km/h
